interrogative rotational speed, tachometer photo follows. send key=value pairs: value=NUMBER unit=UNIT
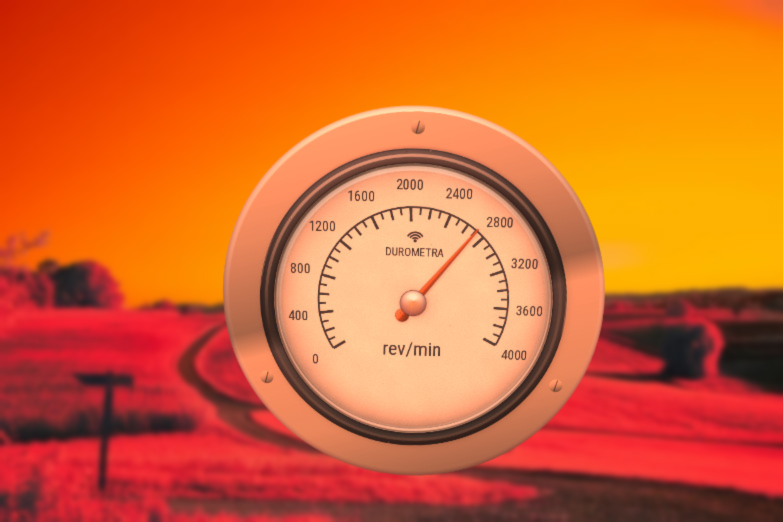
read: value=2700 unit=rpm
